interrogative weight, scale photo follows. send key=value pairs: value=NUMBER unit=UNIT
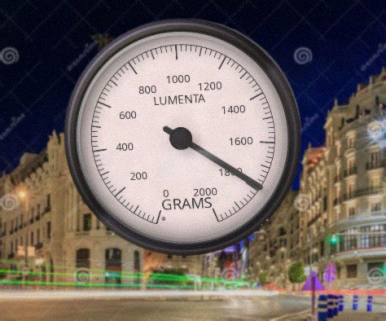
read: value=1780 unit=g
